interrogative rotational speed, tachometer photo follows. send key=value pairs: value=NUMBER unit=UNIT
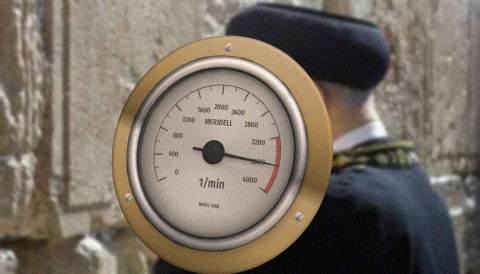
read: value=3600 unit=rpm
